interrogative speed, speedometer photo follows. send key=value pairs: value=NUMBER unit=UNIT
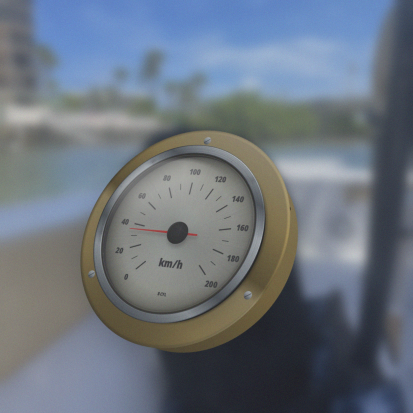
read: value=35 unit=km/h
